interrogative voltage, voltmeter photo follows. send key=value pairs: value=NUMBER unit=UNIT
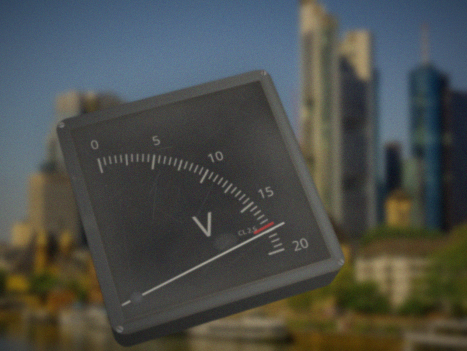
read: value=18 unit=V
